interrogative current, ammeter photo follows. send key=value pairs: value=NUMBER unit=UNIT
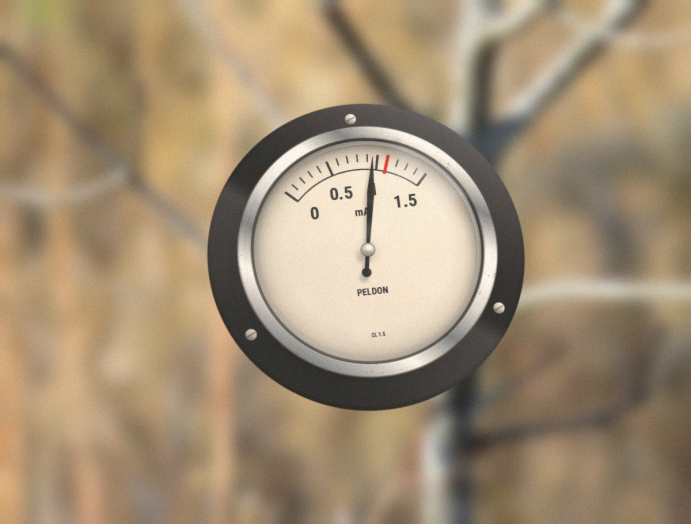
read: value=0.95 unit=mA
